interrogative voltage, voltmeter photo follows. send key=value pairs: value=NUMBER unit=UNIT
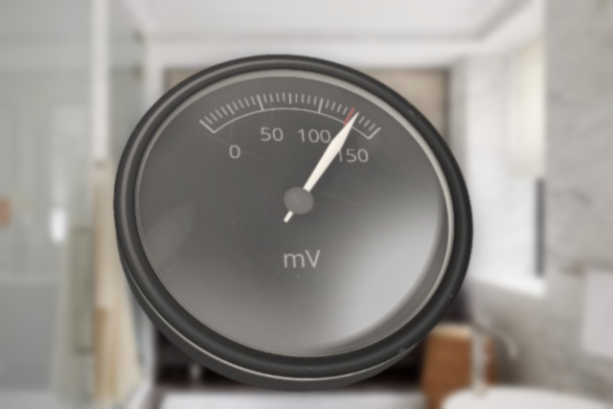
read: value=130 unit=mV
